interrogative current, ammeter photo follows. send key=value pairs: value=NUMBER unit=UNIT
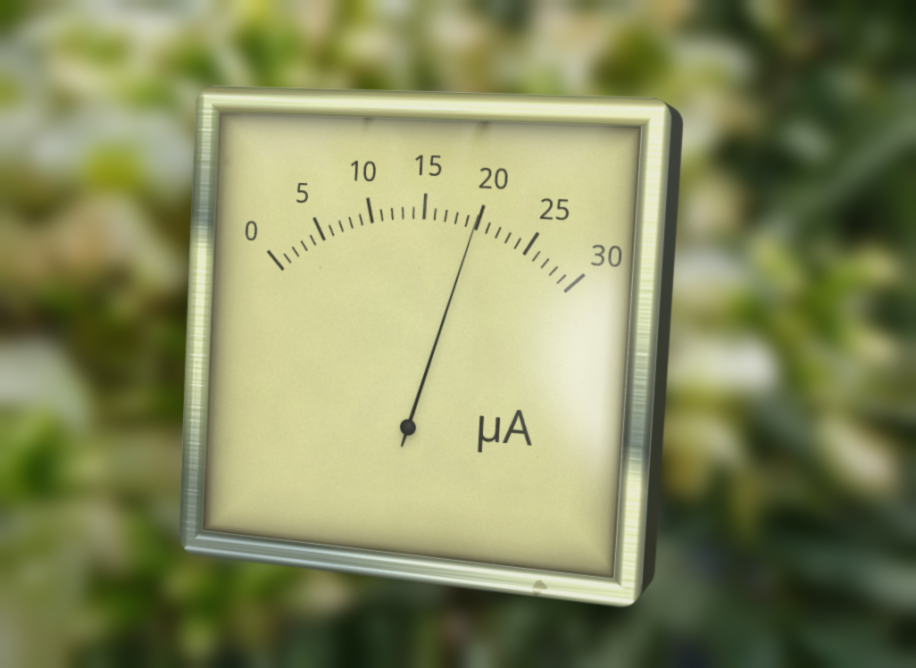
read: value=20 unit=µA
